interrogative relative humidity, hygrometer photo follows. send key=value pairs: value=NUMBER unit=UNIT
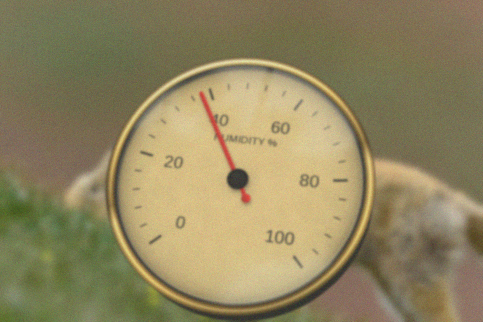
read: value=38 unit=%
